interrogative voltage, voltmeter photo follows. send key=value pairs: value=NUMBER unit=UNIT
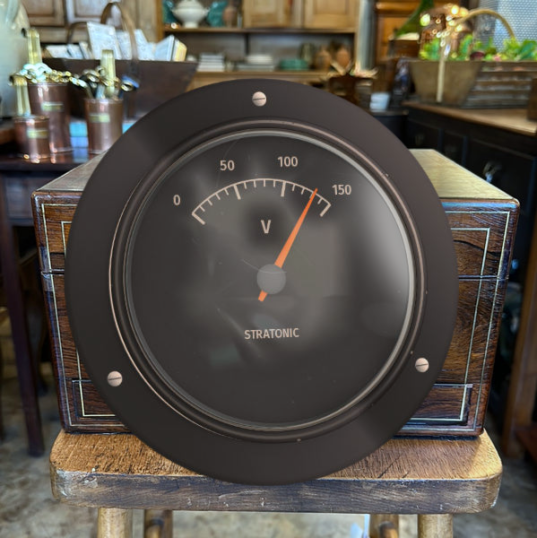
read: value=130 unit=V
